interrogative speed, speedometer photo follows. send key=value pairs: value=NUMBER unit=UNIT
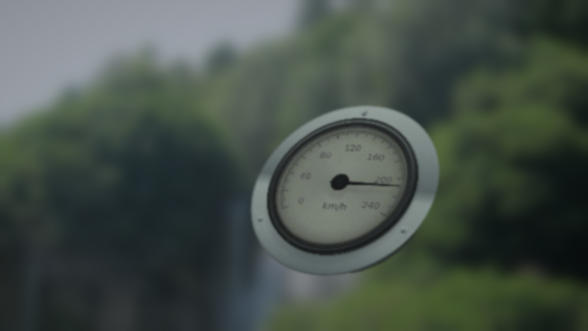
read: value=210 unit=km/h
